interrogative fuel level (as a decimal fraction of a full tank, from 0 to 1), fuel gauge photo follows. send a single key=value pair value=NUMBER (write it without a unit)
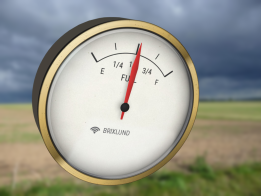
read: value=0.5
